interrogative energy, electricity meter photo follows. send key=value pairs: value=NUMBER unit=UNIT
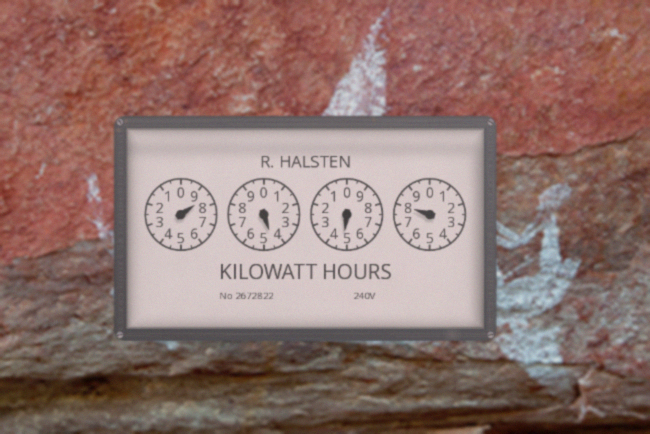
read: value=8448 unit=kWh
